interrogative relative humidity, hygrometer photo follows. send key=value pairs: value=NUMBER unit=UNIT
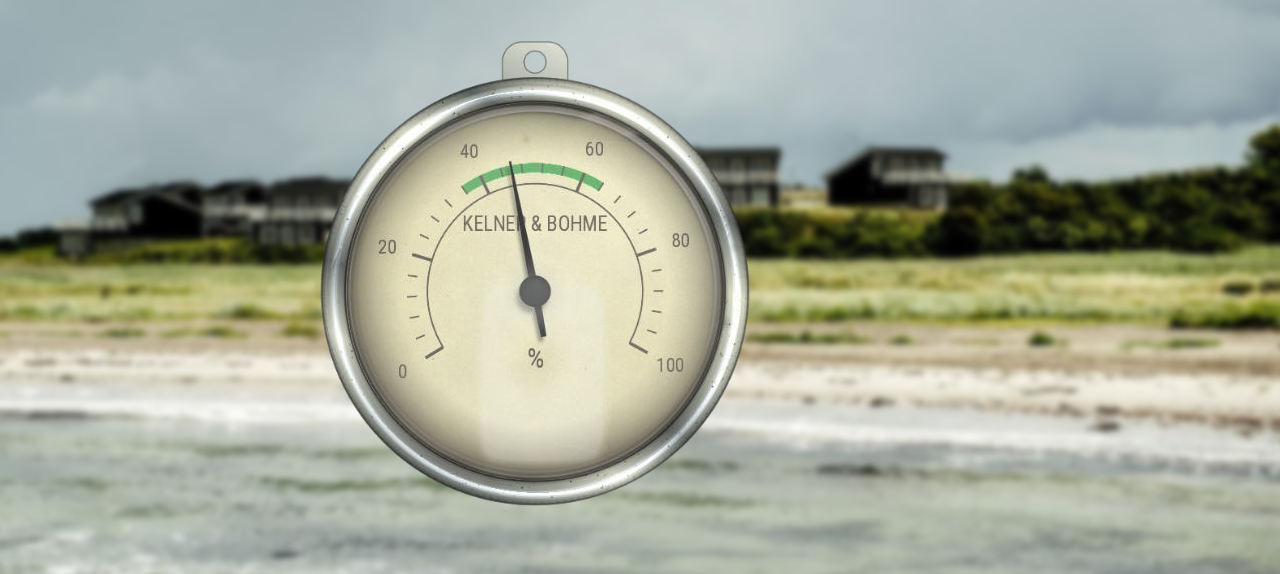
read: value=46 unit=%
